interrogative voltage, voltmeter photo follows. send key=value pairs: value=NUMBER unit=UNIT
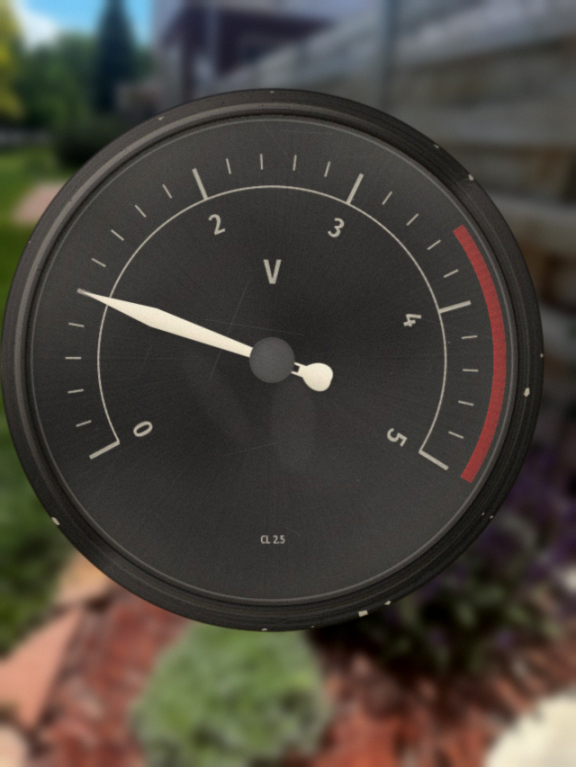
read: value=1 unit=V
